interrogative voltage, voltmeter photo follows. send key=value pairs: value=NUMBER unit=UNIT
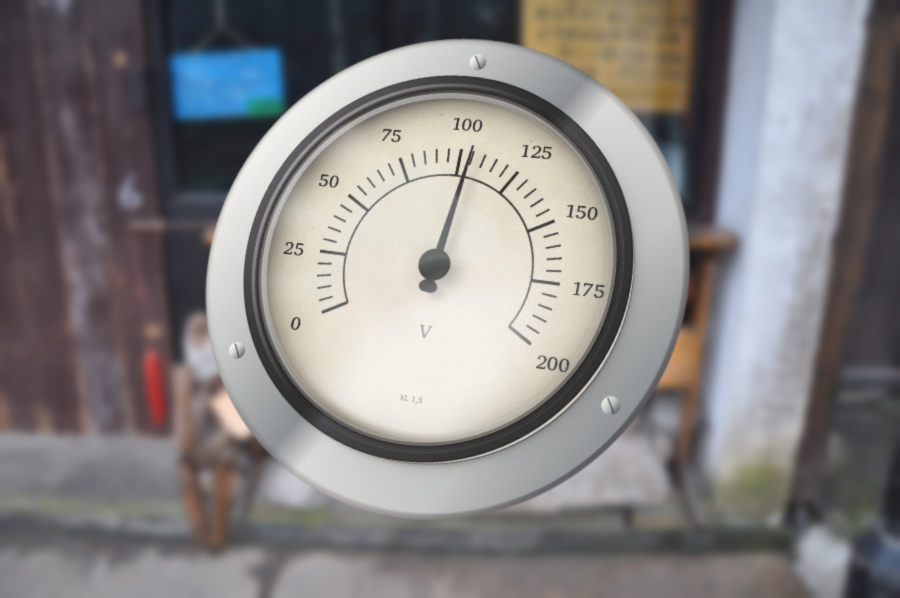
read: value=105 unit=V
